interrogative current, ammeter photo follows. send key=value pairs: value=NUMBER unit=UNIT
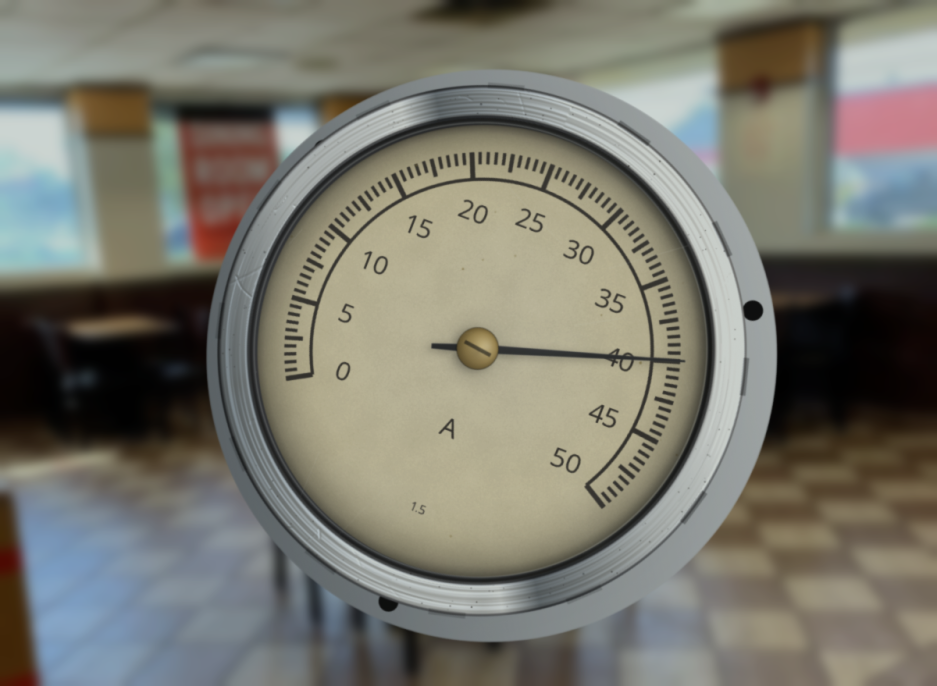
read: value=40 unit=A
